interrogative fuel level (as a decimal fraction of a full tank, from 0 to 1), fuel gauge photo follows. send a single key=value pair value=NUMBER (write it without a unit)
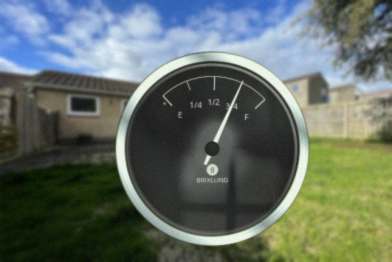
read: value=0.75
